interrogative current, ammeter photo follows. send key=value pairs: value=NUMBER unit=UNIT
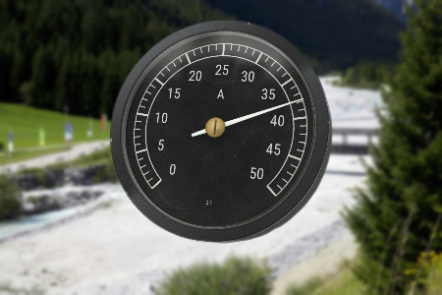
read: value=38 unit=A
